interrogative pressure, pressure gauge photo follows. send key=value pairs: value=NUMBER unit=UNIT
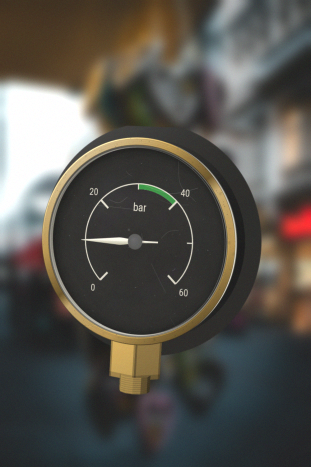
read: value=10 unit=bar
